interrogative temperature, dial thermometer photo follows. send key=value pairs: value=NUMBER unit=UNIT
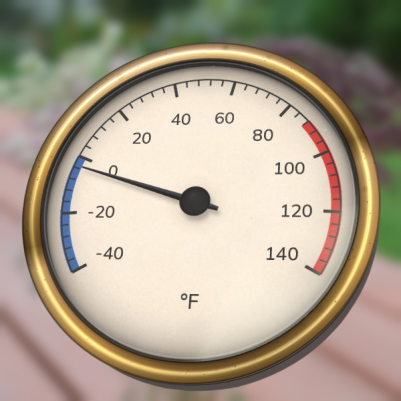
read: value=-4 unit=°F
